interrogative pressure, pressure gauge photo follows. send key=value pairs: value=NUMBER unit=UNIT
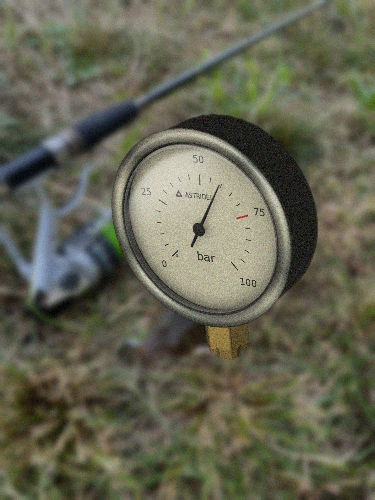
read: value=60 unit=bar
